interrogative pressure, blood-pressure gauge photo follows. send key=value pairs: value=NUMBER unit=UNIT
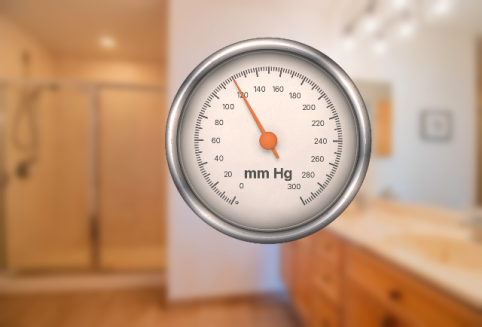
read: value=120 unit=mmHg
